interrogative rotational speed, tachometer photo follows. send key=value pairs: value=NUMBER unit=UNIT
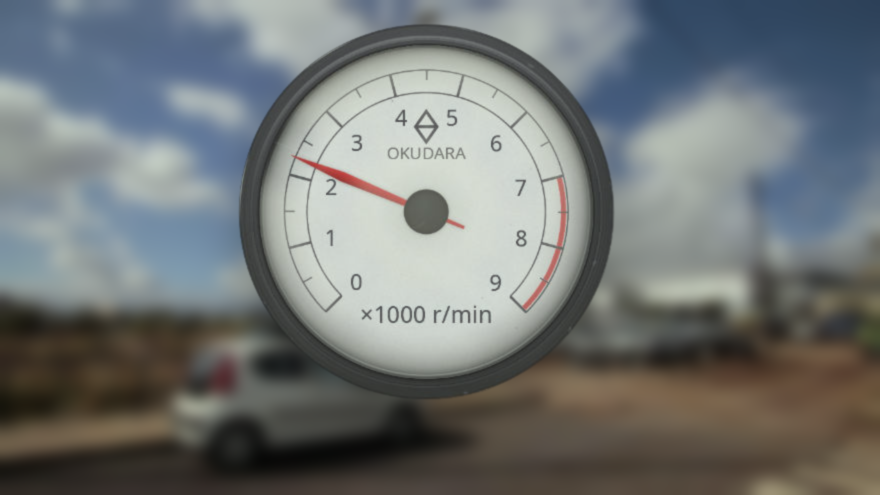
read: value=2250 unit=rpm
